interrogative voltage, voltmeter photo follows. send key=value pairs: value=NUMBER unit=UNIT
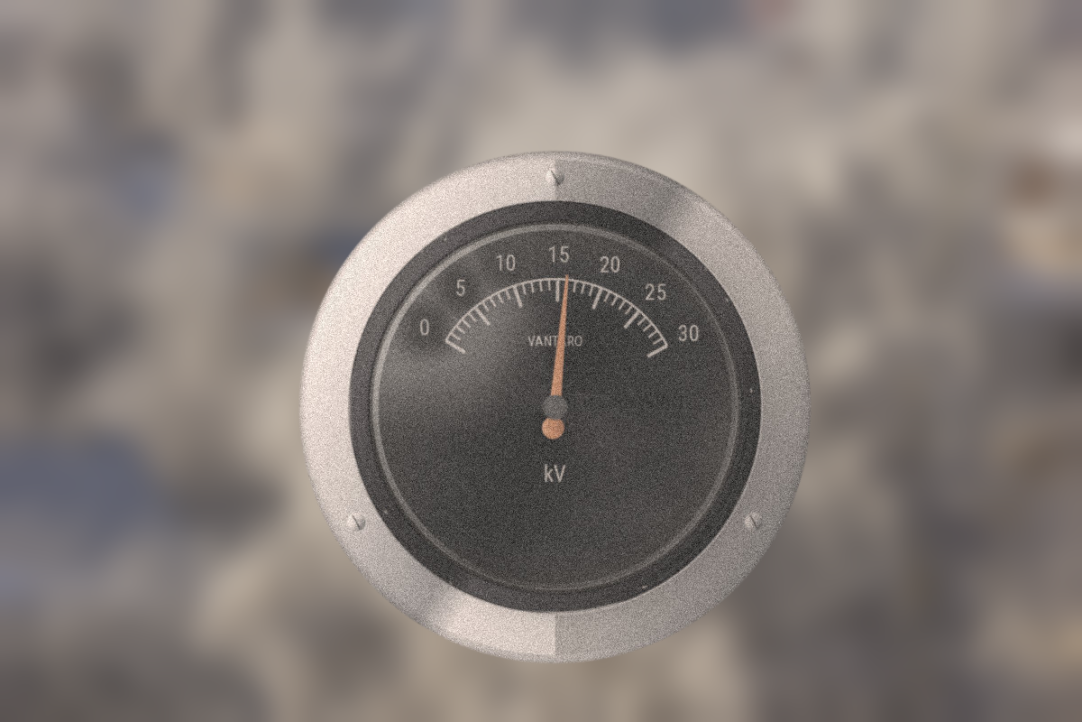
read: value=16 unit=kV
